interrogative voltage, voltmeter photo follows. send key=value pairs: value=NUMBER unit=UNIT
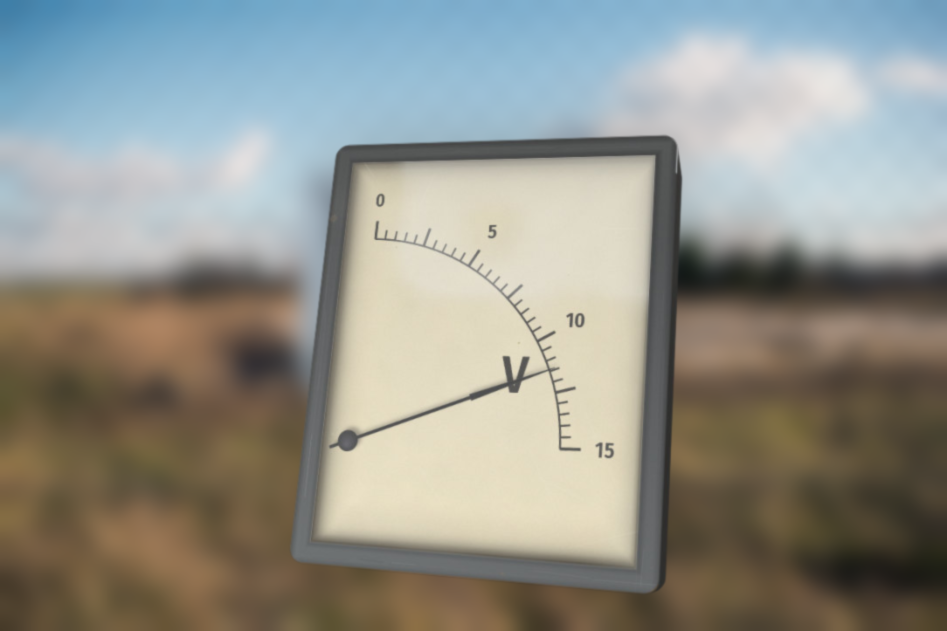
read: value=11.5 unit=V
